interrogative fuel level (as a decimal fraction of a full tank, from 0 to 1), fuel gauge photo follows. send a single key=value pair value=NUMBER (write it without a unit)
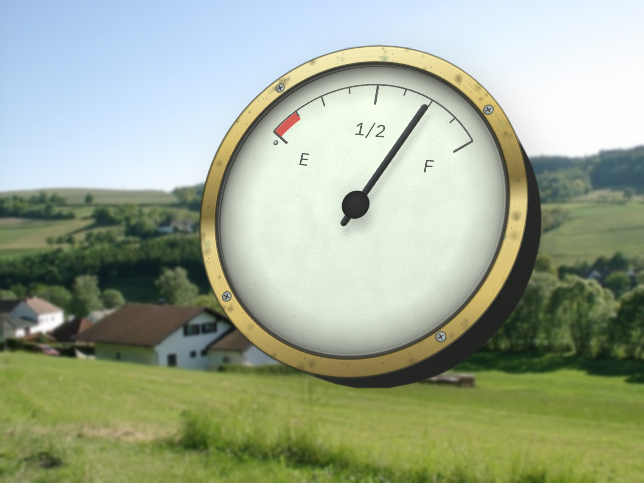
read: value=0.75
